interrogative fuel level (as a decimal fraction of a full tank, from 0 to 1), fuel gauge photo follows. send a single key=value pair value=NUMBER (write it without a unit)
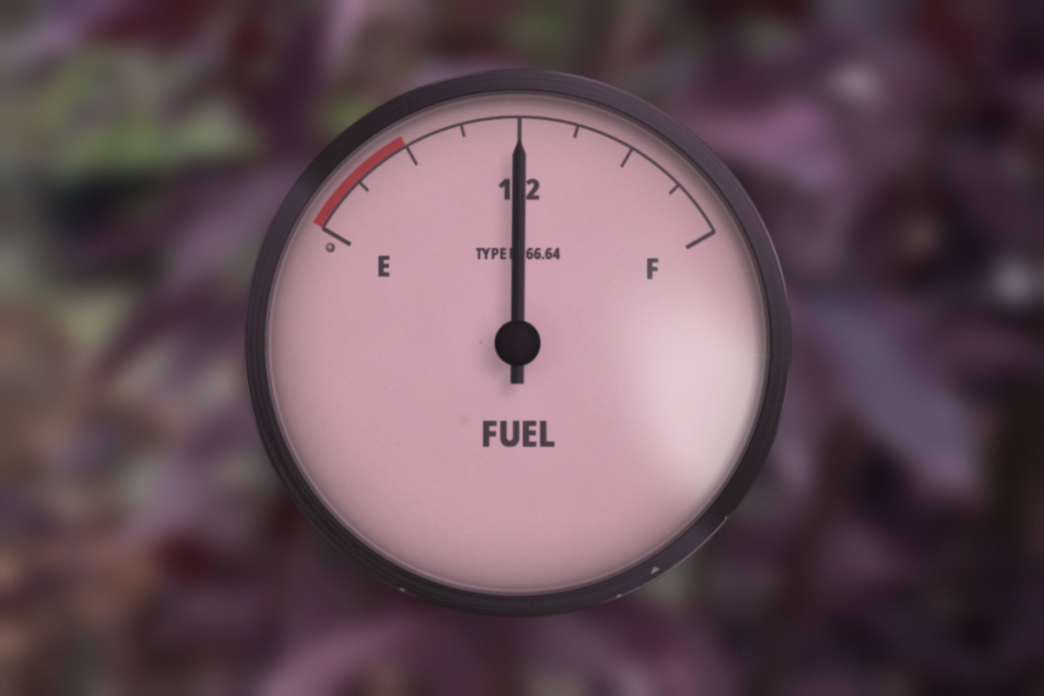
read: value=0.5
